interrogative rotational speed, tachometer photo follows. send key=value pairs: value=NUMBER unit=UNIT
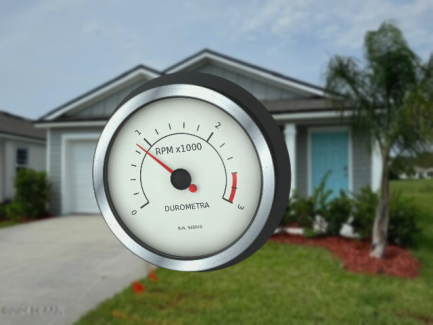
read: value=900 unit=rpm
